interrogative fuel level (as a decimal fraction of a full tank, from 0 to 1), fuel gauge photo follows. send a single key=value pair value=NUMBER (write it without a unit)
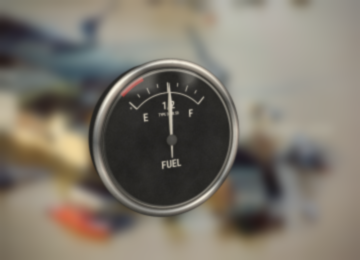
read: value=0.5
